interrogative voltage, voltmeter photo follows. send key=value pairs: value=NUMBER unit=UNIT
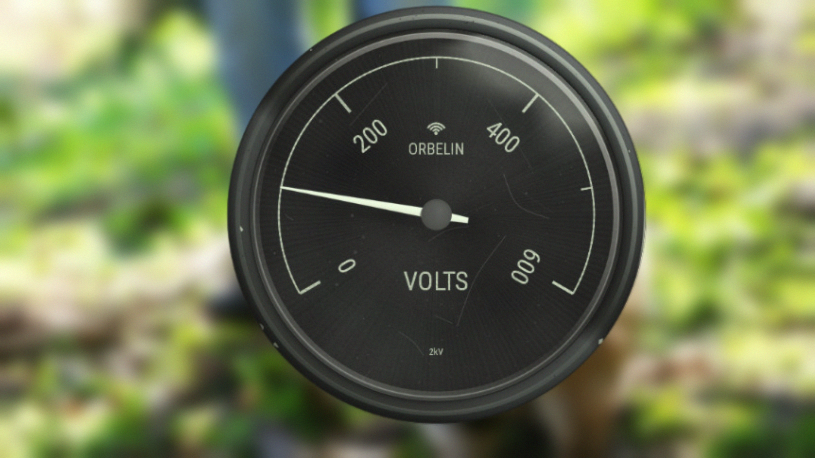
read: value=100 unit=V
